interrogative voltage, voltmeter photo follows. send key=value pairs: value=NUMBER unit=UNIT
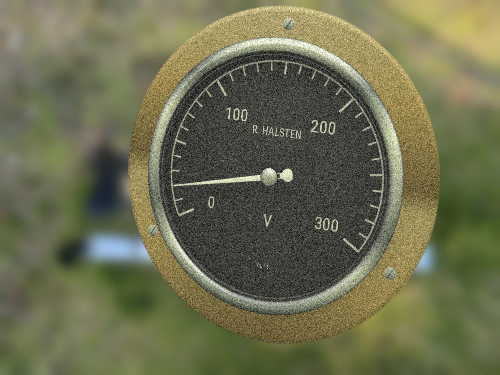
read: value=20 unit=V
